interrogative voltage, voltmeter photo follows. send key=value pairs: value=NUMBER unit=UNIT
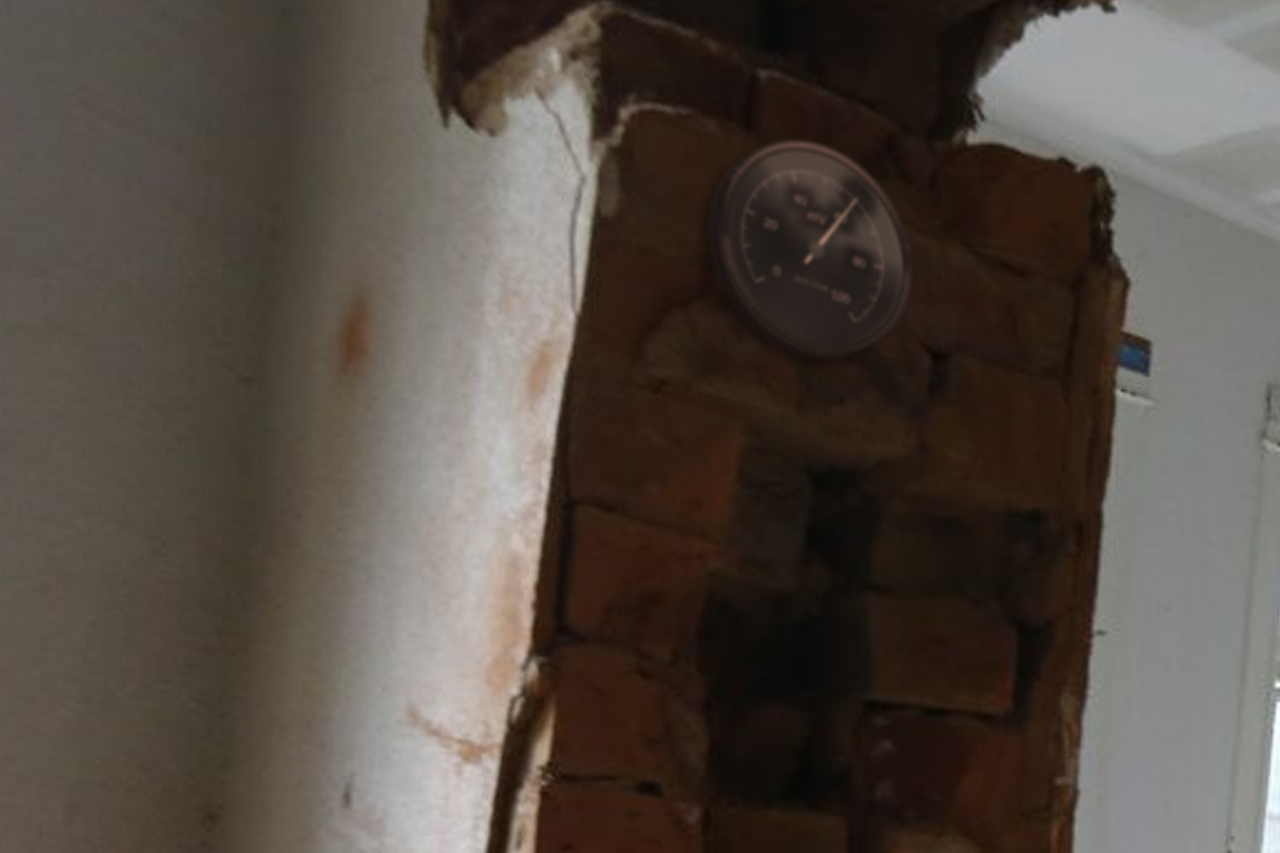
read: value=60 unit=mV
